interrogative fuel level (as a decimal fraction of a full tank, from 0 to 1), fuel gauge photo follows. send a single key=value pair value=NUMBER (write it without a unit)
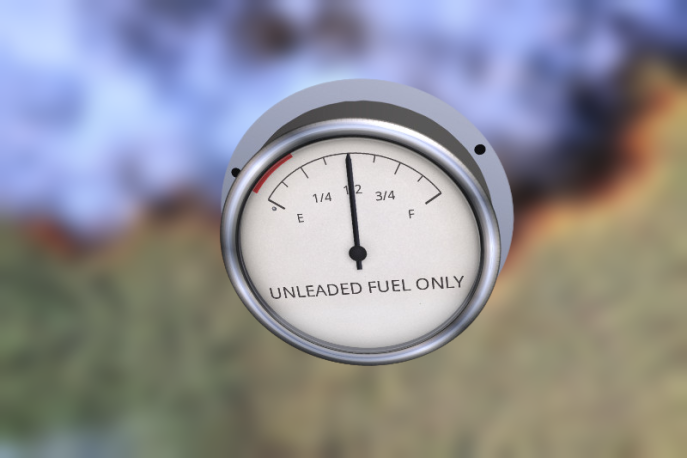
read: value=0.5
